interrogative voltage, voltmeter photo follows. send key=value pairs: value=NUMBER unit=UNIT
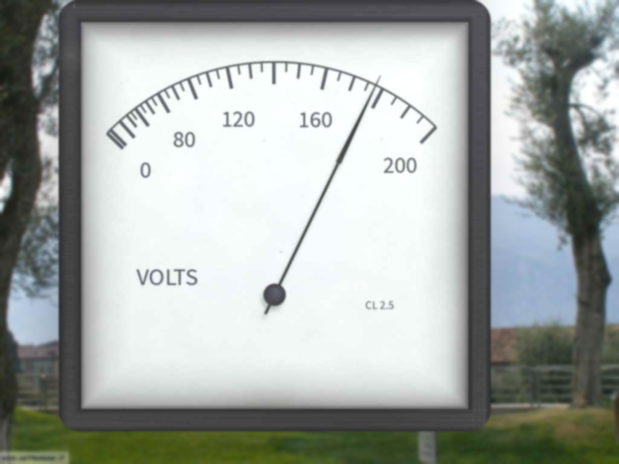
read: value=177.5 unit=V
